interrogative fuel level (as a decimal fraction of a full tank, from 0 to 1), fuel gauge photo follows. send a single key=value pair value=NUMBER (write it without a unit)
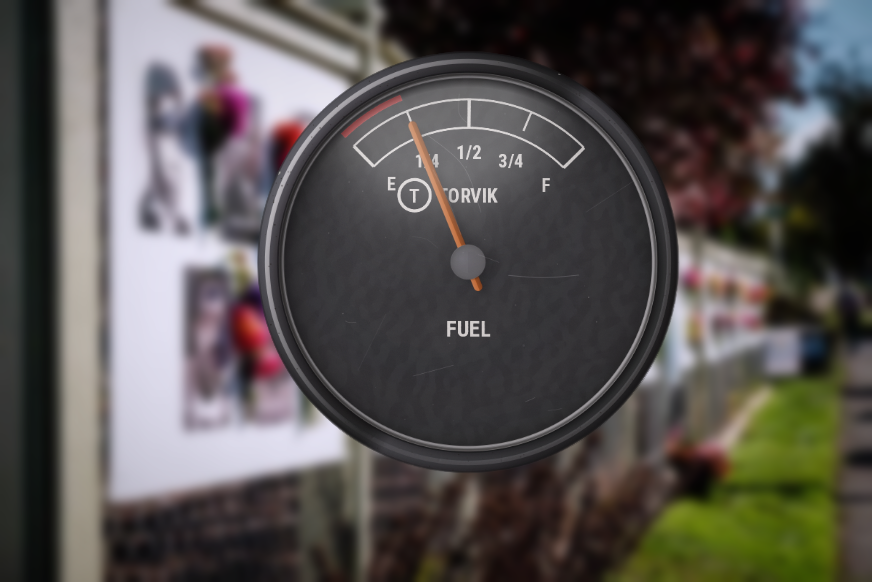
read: value=0.25
